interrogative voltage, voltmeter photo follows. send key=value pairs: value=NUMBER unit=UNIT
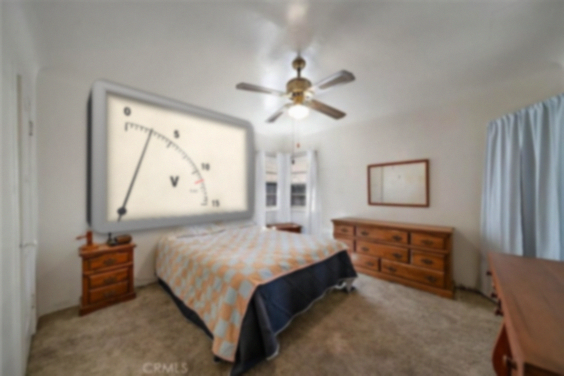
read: value=2.5 unit=V
